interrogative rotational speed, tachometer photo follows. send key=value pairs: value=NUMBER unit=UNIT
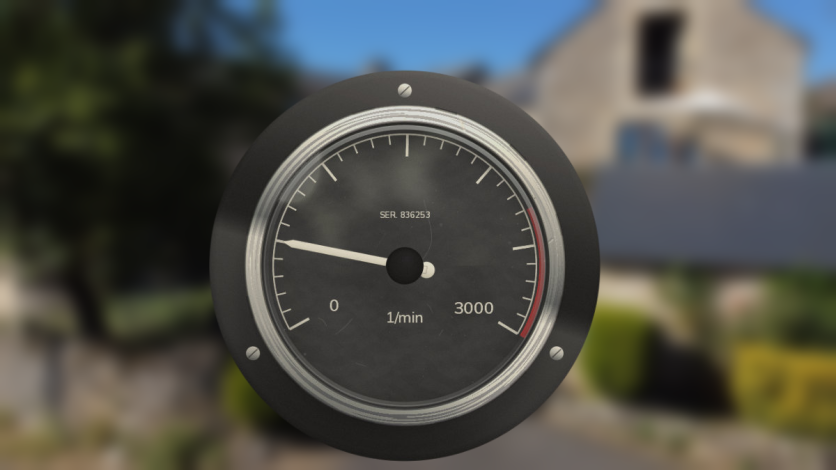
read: value=500 unit=rpm
